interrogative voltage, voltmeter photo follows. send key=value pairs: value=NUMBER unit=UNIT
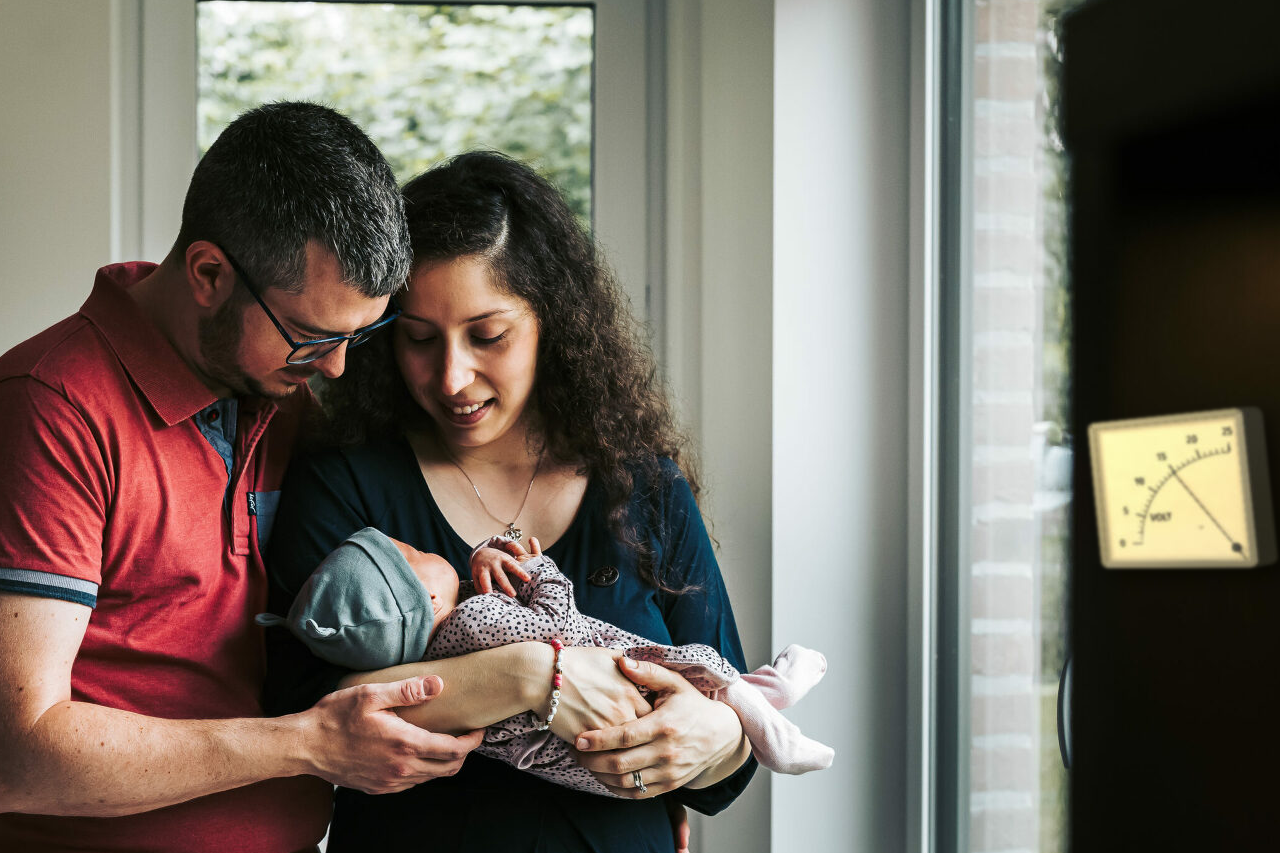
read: value=15 unit=V
